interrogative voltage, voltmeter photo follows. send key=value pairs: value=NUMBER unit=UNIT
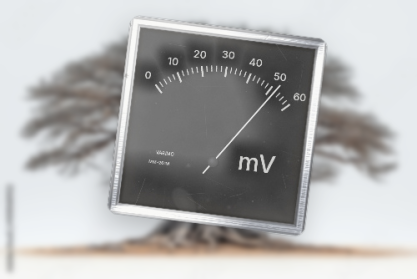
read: value=52 unit=mV
